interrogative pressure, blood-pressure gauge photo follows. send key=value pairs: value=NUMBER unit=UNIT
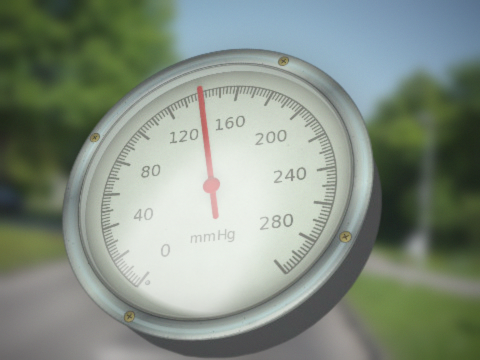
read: value=140 unit=mmHg
